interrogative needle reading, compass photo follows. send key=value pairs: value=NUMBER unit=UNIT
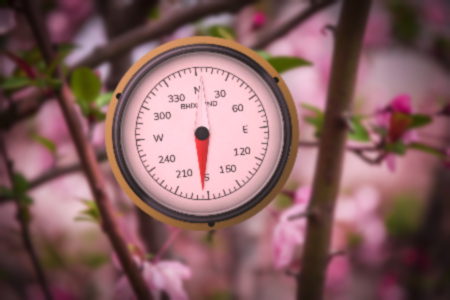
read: value=185 unit=°
